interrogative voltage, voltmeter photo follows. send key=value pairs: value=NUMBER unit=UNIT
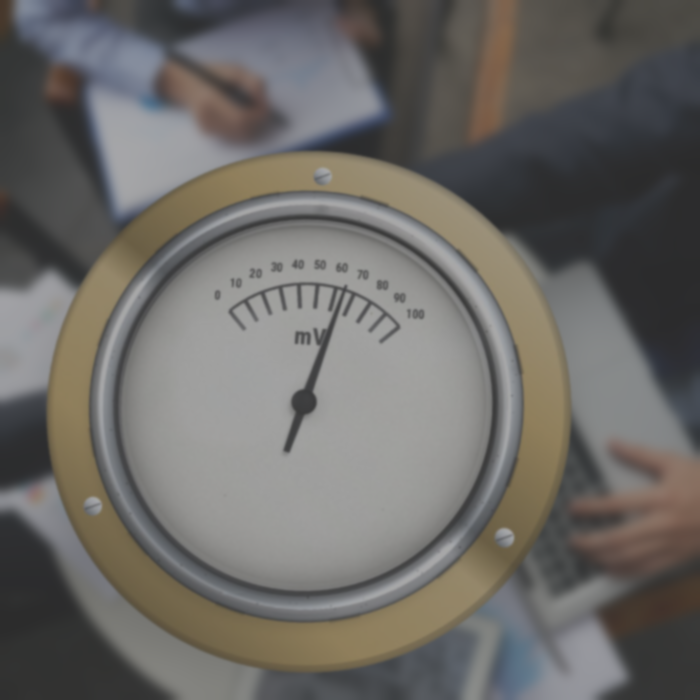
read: value=65 unit=mV
